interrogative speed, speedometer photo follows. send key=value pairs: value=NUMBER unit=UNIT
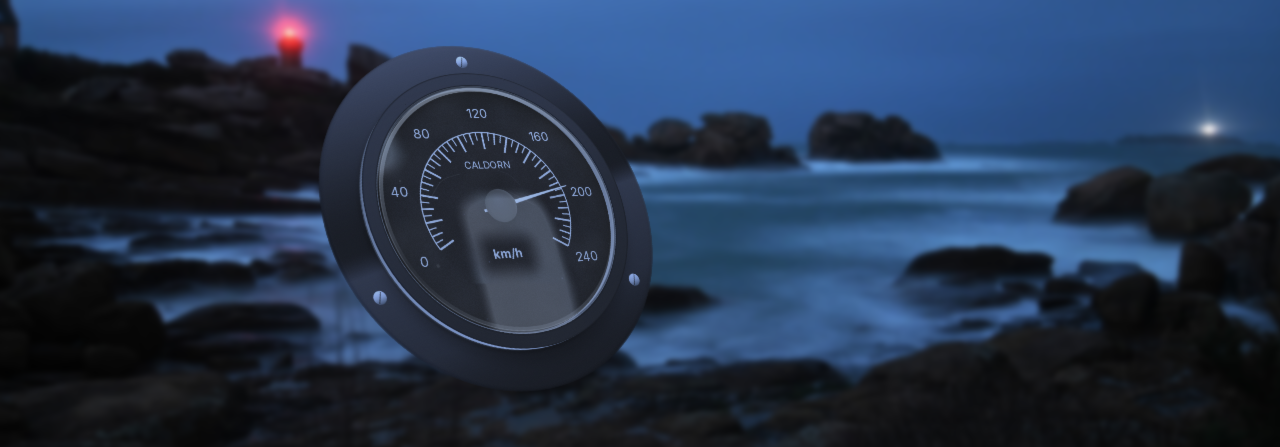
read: value=195 unit=km/h
